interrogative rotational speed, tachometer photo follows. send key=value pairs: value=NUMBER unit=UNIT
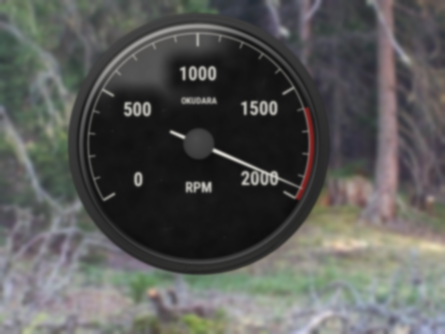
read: value=1950 unit=rpm
